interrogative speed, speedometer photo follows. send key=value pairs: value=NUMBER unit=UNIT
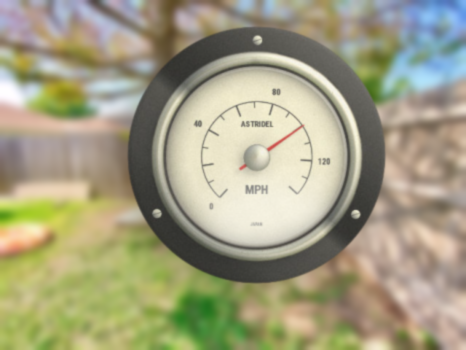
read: value=100 unit=mph
